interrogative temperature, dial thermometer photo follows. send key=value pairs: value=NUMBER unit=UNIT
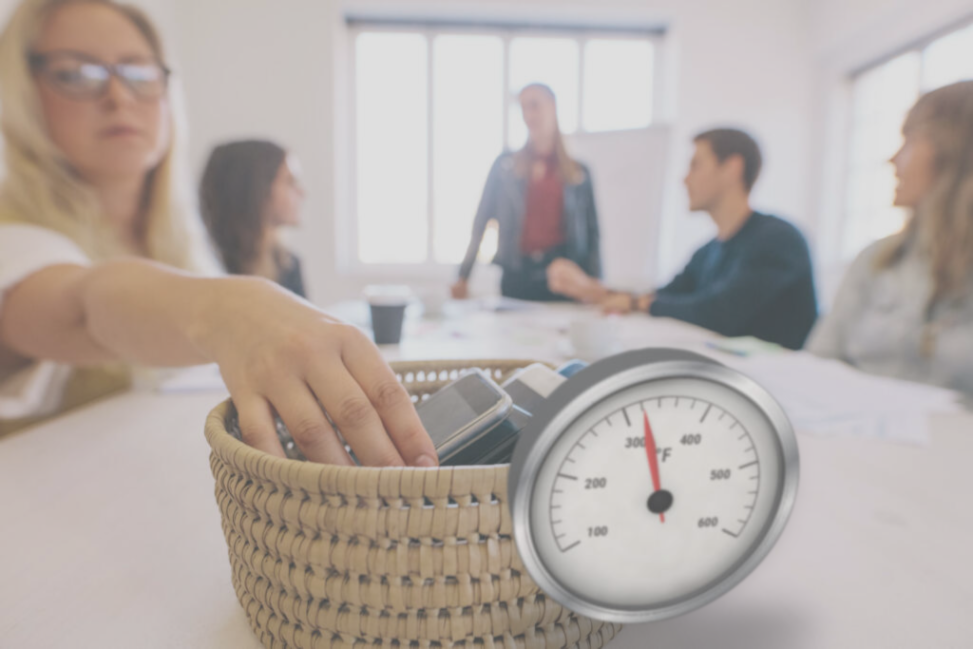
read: value=320 unit=°F
